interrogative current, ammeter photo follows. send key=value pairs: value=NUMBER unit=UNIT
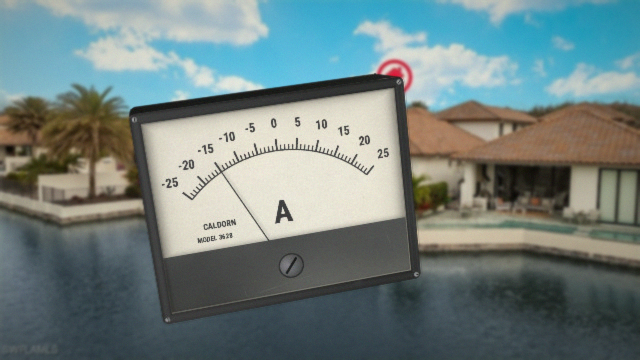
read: value=-15 unit=A
